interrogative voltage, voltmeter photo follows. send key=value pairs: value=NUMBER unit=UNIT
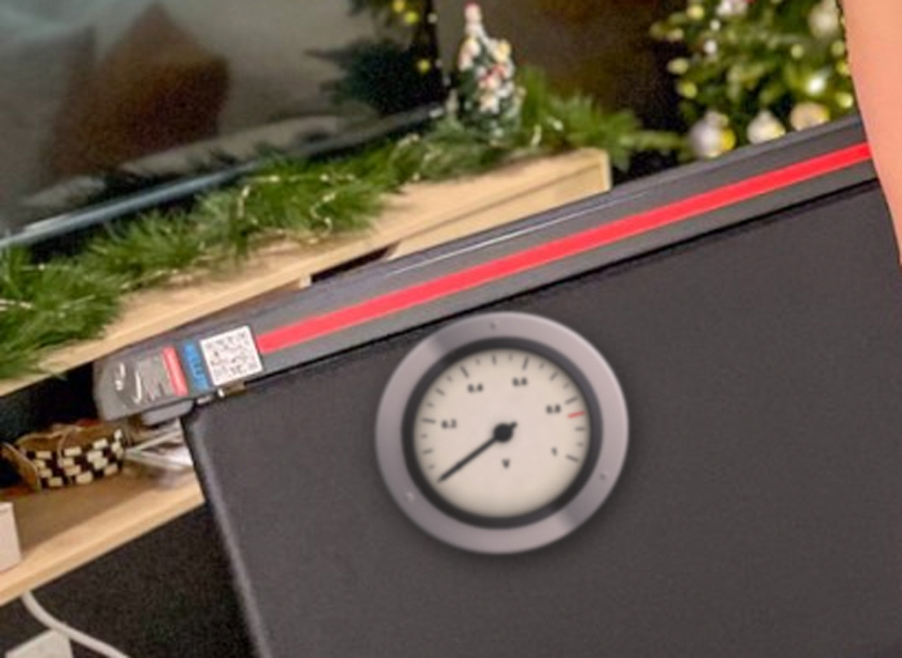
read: value=0 unit=V
